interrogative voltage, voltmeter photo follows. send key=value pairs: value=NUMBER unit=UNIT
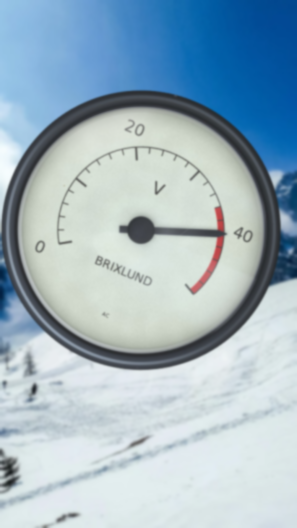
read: value=40 unit=V
